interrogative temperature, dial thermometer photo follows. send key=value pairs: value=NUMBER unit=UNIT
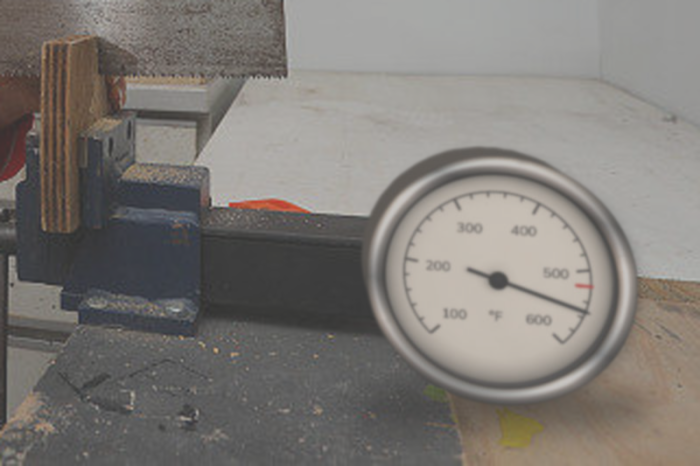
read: value=550 unit=°F
